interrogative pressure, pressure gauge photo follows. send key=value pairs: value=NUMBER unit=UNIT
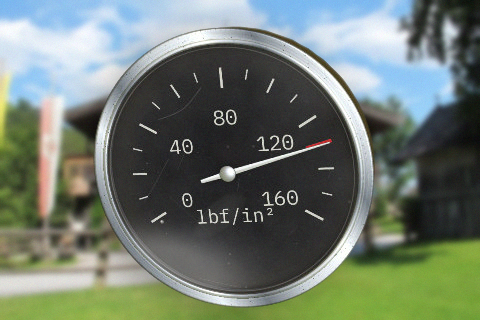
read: value=130 unit=psi
